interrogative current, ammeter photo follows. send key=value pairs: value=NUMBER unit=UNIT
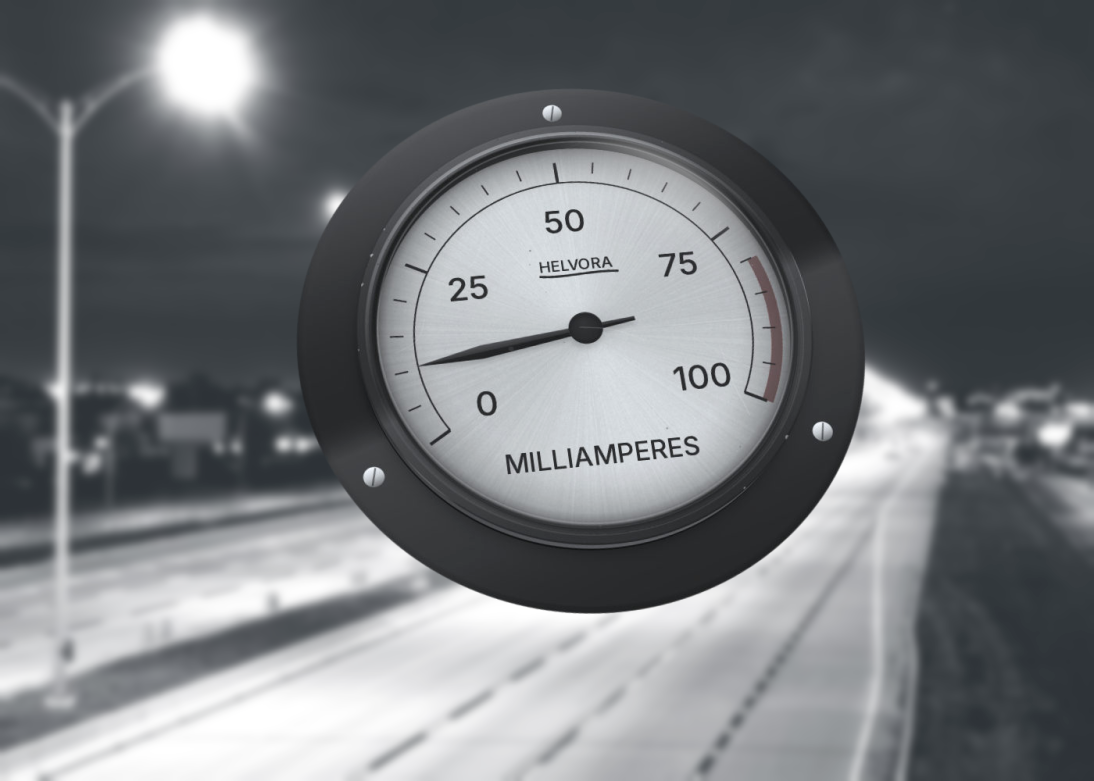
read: value=10 unit=mA
